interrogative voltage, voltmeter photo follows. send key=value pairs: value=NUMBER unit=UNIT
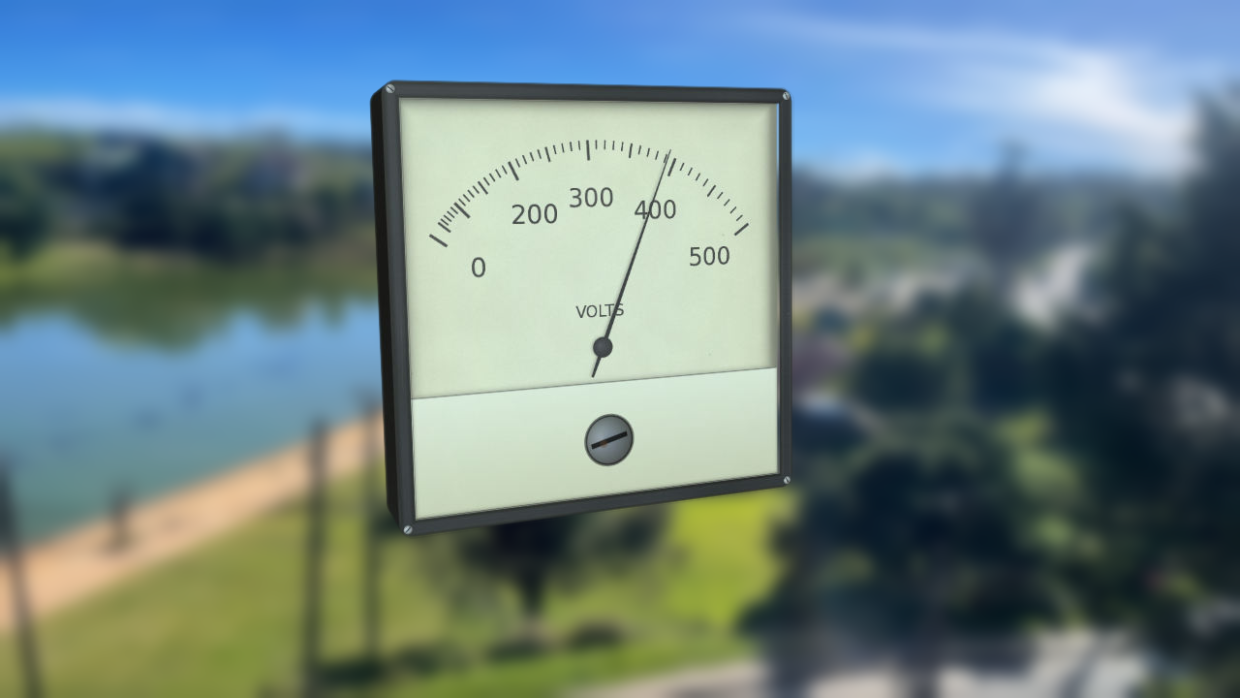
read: value=390 unit=V
